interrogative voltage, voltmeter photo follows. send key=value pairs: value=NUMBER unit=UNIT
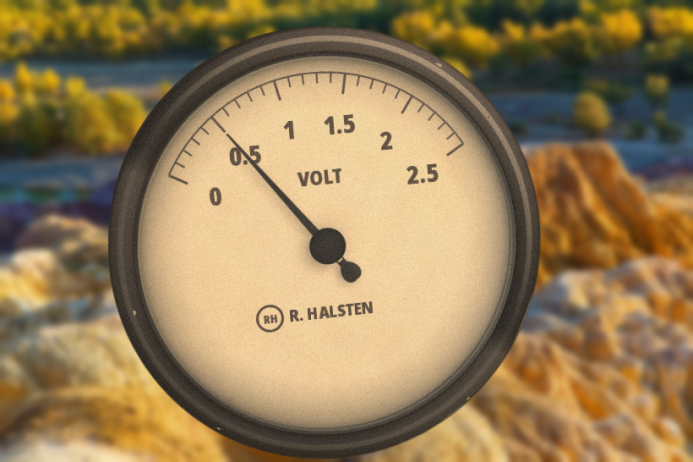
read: value=0.5 unit=V
